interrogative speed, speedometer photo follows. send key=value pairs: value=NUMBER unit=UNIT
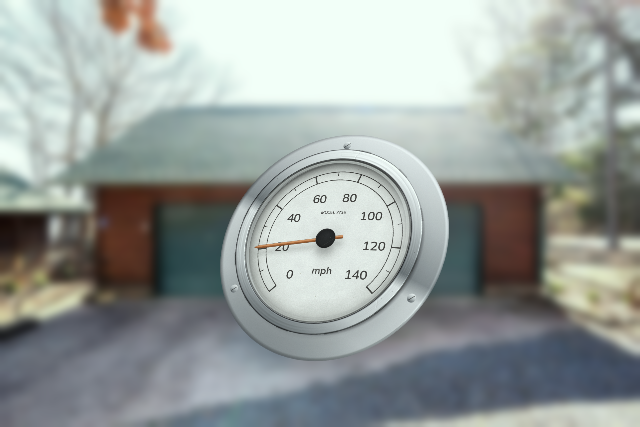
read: value=20 unit=mph
